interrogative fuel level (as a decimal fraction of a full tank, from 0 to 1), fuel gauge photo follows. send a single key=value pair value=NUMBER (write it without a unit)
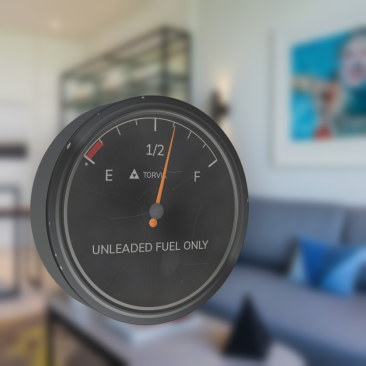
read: value=0.625
